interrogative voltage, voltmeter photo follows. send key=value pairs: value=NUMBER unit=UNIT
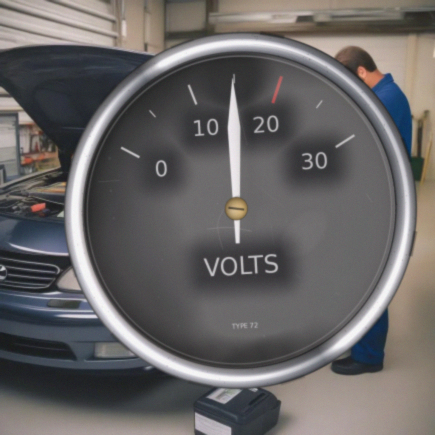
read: value=15 unit=V
